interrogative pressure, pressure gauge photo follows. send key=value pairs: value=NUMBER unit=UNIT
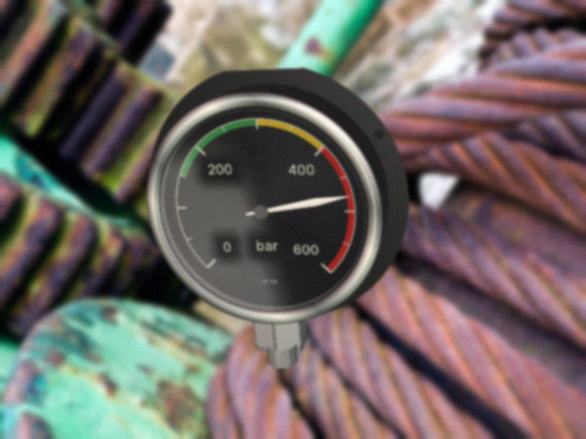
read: value=475 unit=bar
